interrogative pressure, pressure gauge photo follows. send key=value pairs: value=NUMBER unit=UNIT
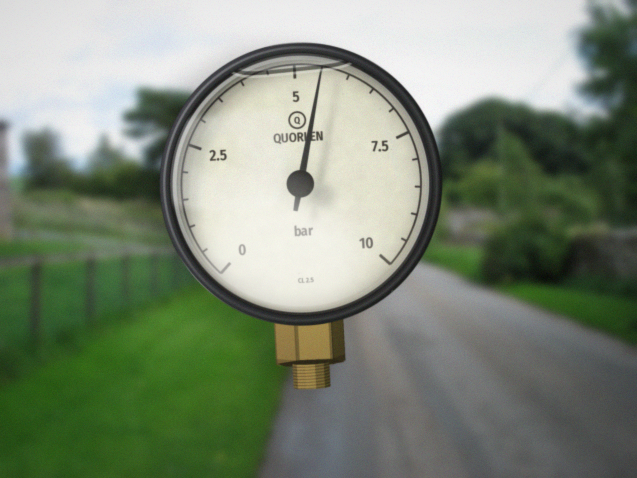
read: value=5.5 unit=bar
